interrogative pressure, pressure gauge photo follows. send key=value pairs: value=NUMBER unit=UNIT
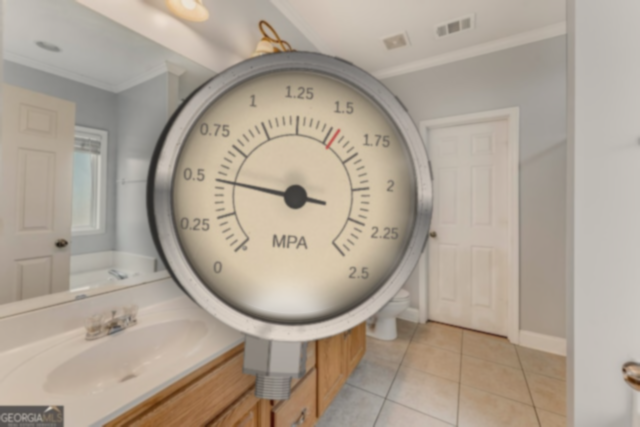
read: value=0.5 unit=MPa
